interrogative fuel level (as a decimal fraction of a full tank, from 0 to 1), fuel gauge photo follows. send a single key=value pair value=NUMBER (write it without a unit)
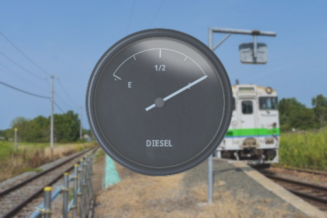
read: value=1
